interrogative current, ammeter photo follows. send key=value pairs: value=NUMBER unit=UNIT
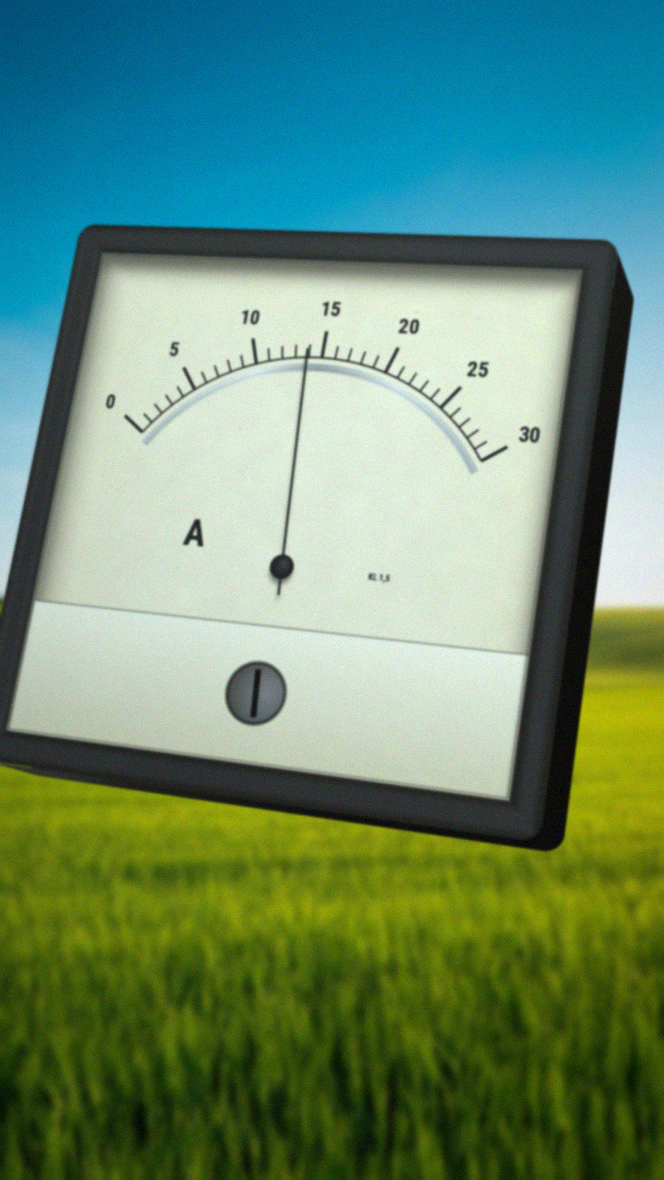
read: value=14 unit=A
